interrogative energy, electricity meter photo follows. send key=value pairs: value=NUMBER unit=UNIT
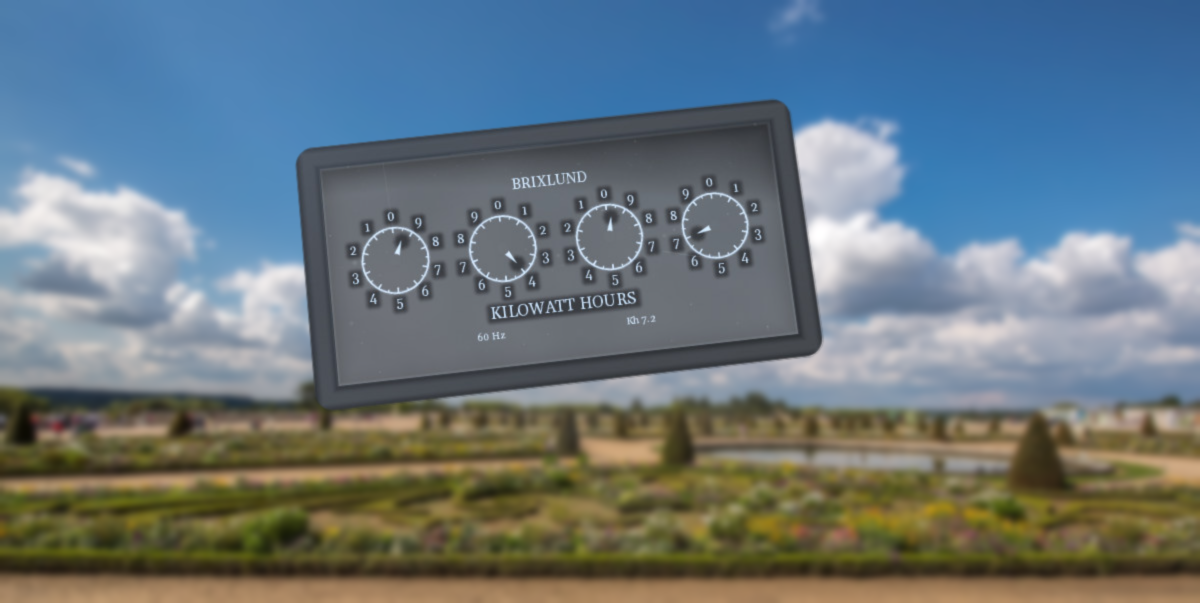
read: value=9397 unit=kWh
